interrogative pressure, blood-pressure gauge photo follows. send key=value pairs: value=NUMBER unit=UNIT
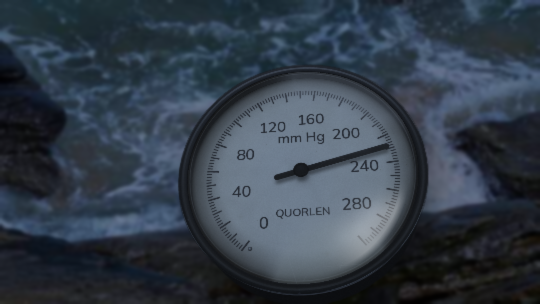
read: value=230 unit=mmHg
